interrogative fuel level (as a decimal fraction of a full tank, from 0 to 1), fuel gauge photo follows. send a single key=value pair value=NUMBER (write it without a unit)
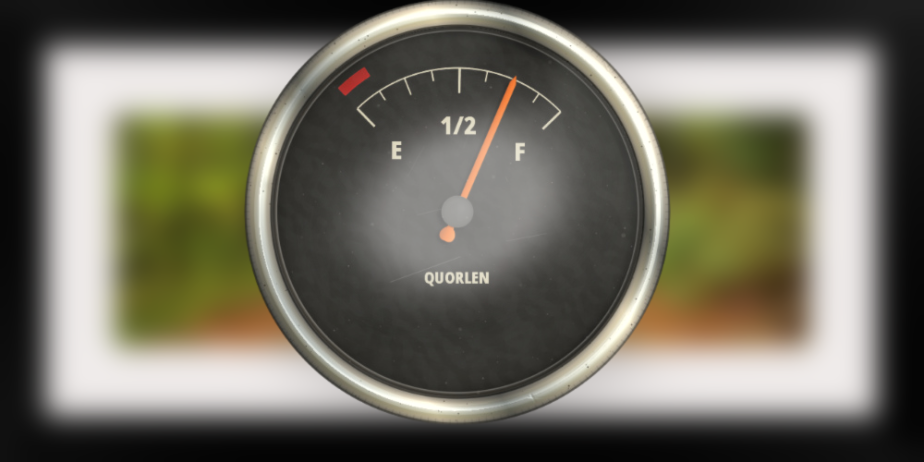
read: value=0.75
